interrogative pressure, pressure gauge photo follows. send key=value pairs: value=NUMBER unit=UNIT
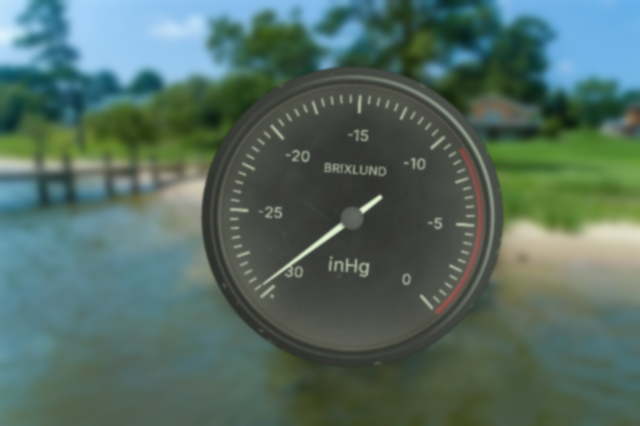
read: value=-29.5 unit=inHg
